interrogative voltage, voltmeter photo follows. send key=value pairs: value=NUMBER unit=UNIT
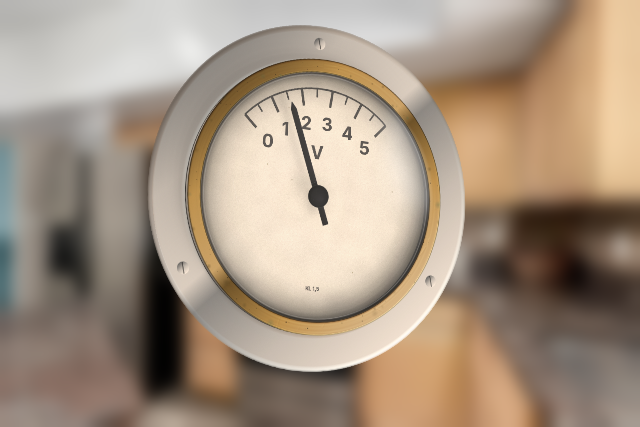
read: value=1.5 unit=V
